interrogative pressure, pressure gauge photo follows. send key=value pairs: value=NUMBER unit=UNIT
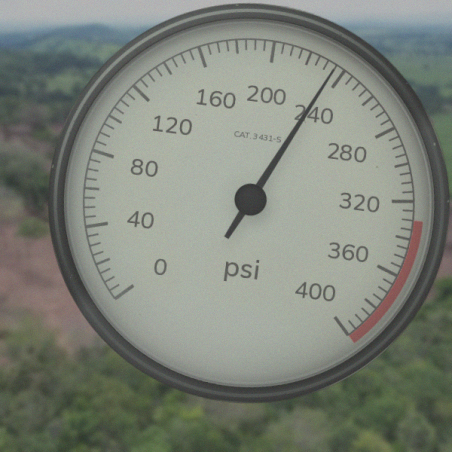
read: value=235 unit=psi
